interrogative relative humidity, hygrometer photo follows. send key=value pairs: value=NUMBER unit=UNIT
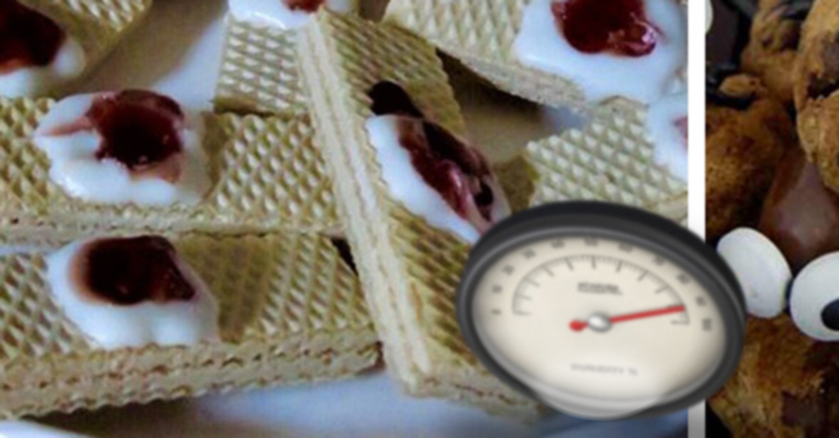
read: value=90 unit=%
